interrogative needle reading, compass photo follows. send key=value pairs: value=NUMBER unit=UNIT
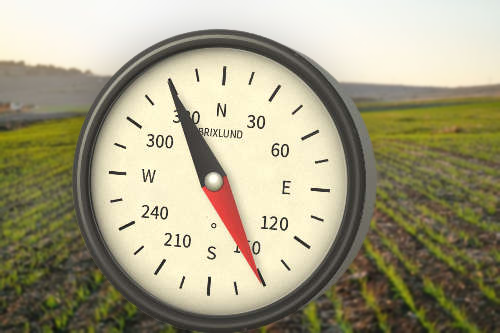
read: value=150 unit=°
